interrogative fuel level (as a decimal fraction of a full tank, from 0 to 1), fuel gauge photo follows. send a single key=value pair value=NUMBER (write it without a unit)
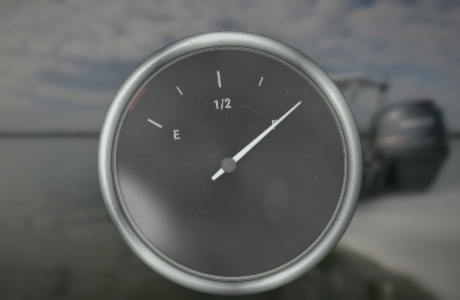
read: value=1
